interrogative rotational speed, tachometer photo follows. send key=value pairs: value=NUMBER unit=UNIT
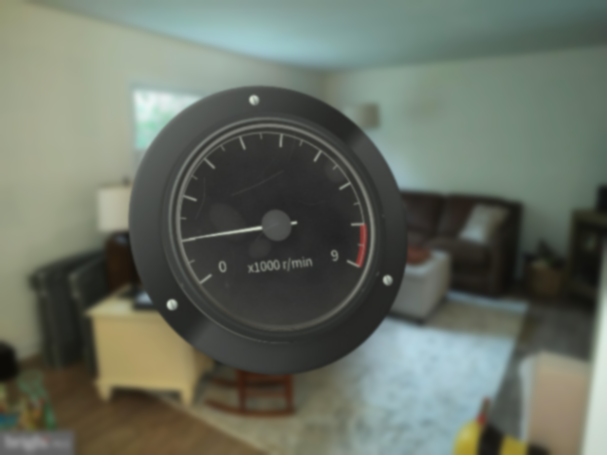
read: value=1000 unit=rpm
